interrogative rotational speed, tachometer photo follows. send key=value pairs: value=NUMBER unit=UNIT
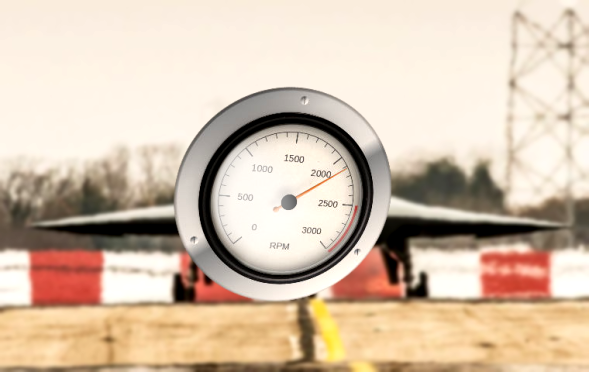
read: value=2100 unit=rpm
